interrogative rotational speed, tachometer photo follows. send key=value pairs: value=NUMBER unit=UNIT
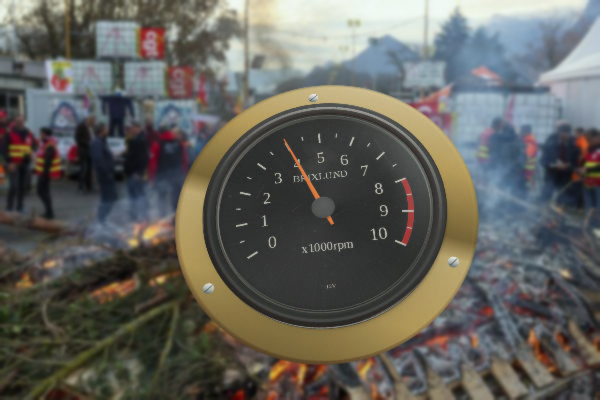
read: value=4000 unit=rpm
